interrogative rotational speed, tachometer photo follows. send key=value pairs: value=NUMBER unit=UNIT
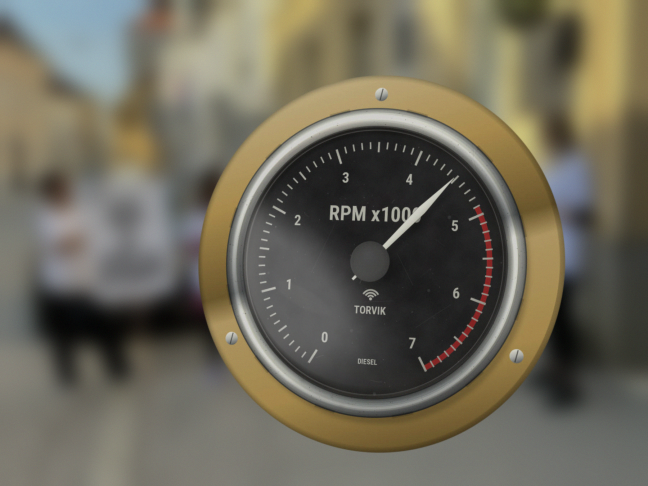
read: value=4500 unit=rpm
